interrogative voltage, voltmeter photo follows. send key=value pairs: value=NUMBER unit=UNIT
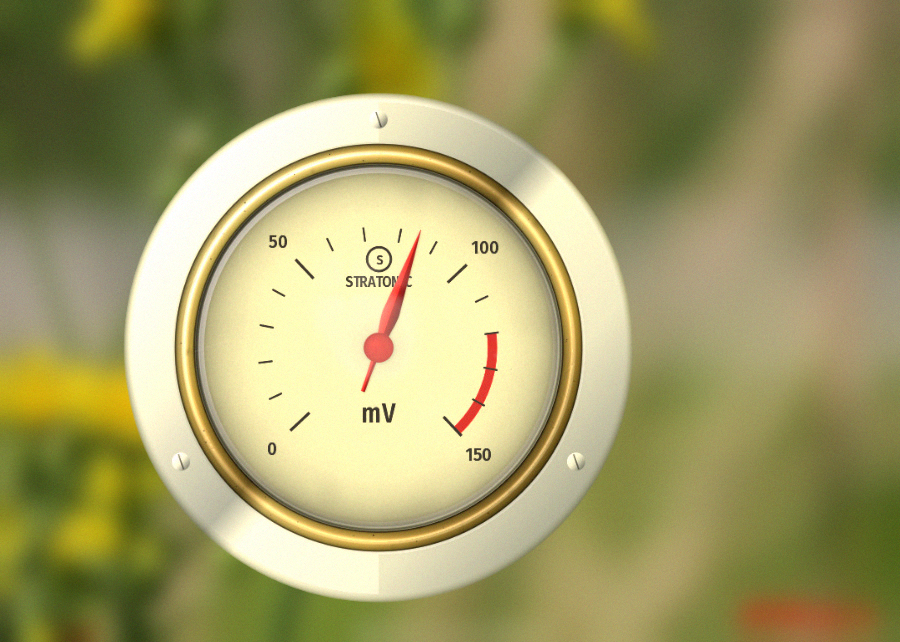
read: value=85 unit=mV
